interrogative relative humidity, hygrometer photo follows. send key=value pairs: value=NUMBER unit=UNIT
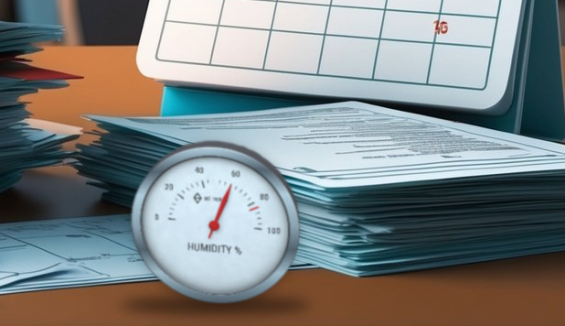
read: value=60 unit=%
